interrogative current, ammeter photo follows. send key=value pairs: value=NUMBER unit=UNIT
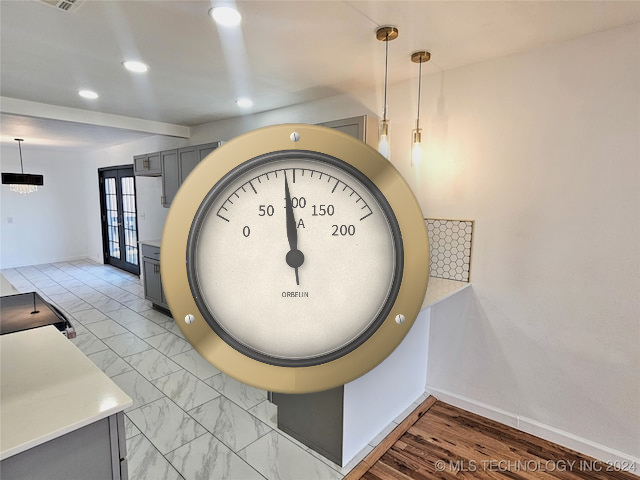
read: value=90 unit=mA
